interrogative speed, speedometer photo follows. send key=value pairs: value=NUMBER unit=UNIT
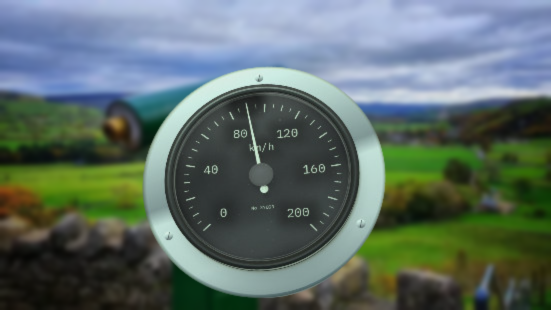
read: value=90 unit=km/h
